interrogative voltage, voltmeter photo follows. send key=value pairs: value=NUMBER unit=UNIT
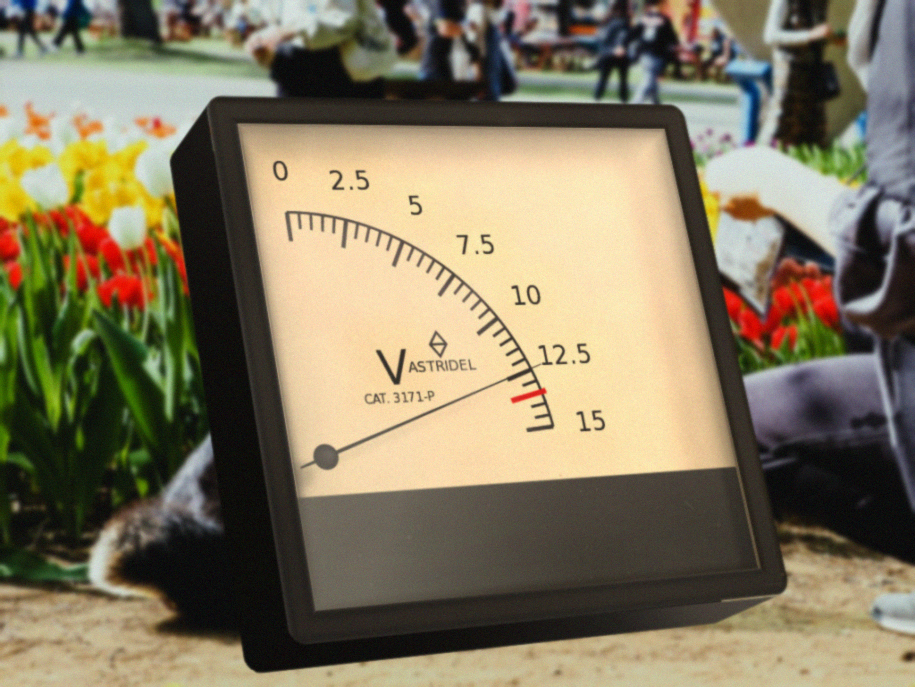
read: value=12.5 unit=V
